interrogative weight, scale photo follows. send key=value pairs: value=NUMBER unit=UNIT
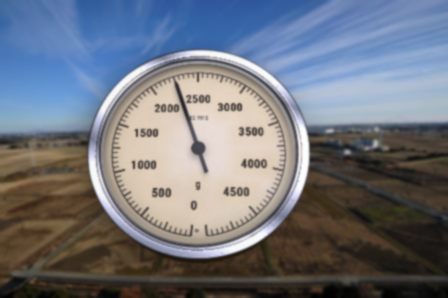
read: value=2250 unit=g
